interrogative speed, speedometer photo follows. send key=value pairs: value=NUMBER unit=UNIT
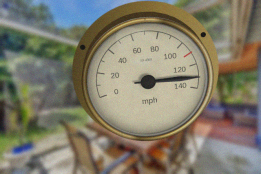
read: value=130 unit=mph
